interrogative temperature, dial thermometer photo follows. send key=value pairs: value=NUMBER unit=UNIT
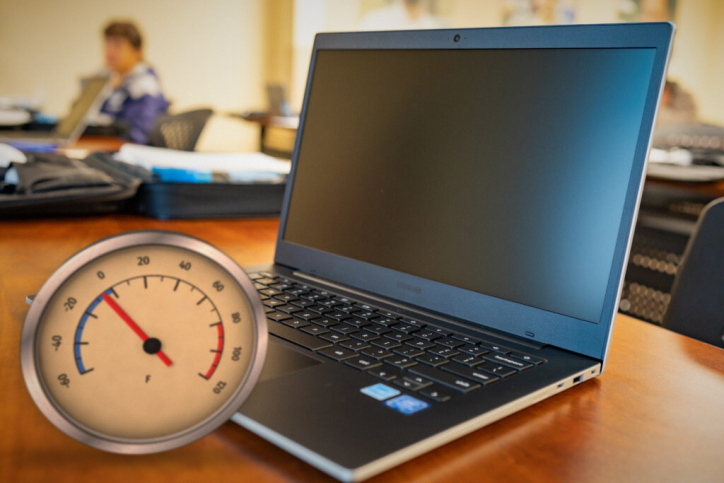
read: value=-5 unit=°F
